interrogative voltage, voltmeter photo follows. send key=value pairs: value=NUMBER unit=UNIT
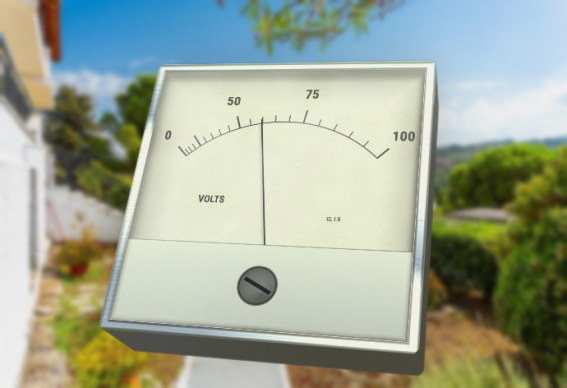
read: value=60 unit=V
